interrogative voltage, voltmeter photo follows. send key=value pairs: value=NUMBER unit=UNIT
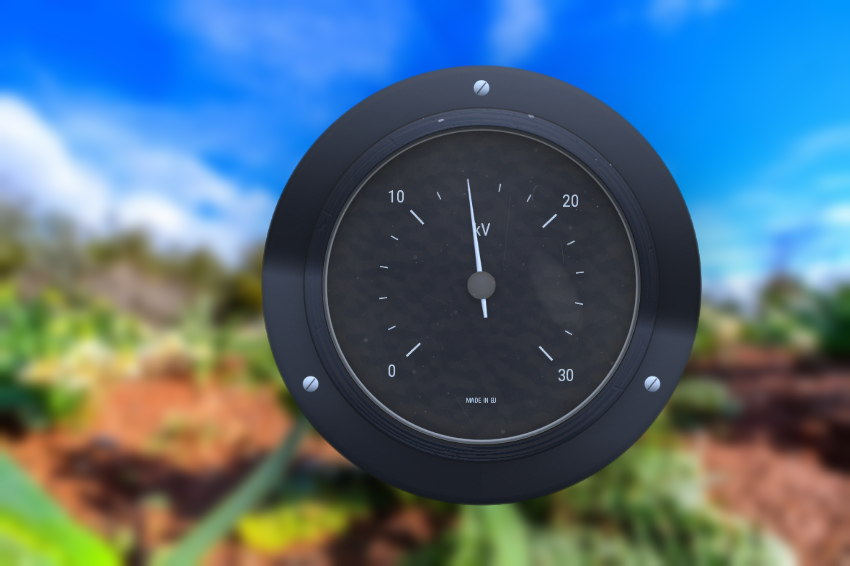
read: value=14 unit=kV
